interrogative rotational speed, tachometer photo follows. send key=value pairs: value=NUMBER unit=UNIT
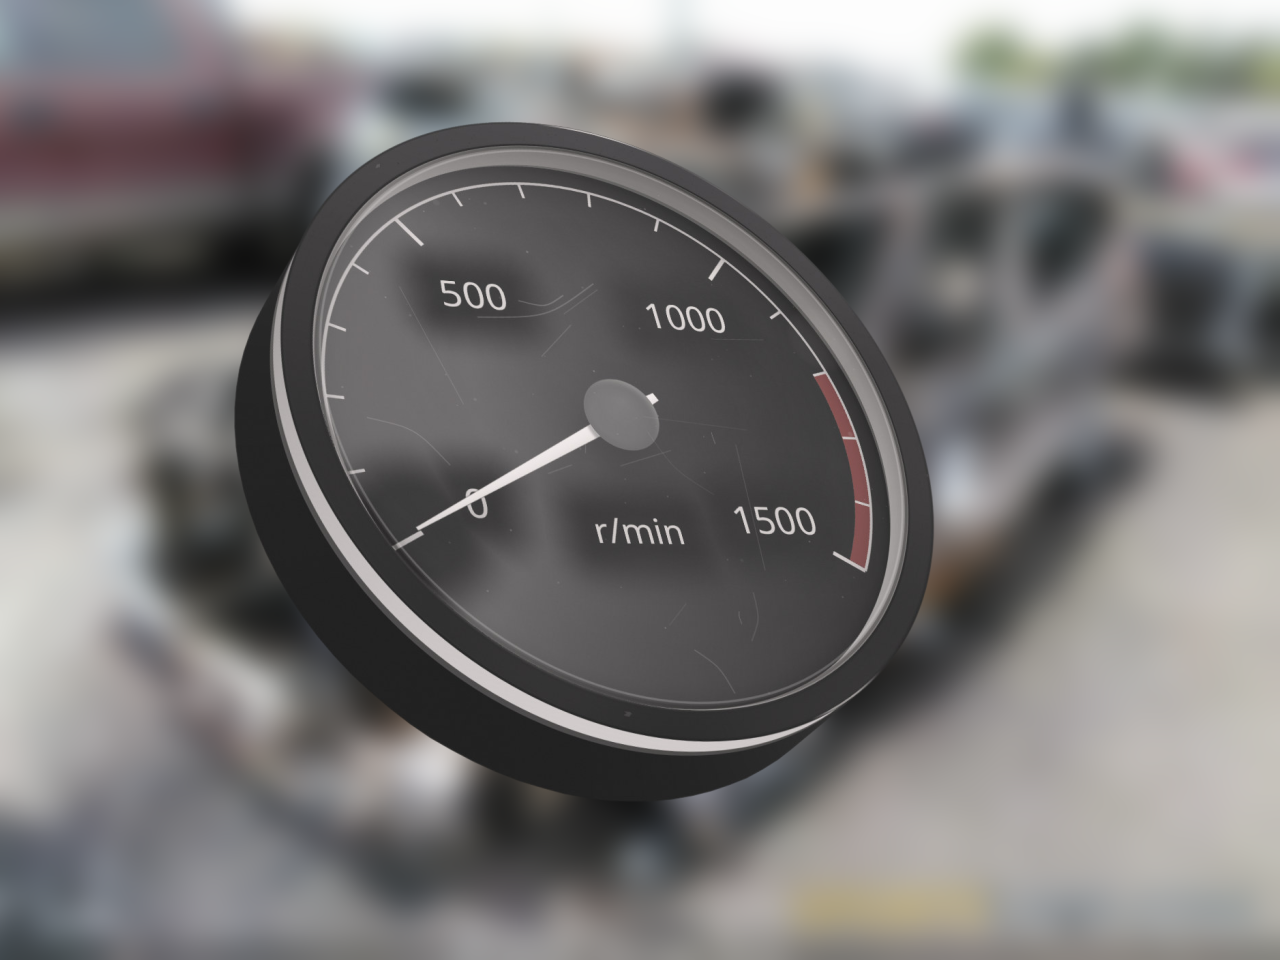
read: value=0 unit=rpm
